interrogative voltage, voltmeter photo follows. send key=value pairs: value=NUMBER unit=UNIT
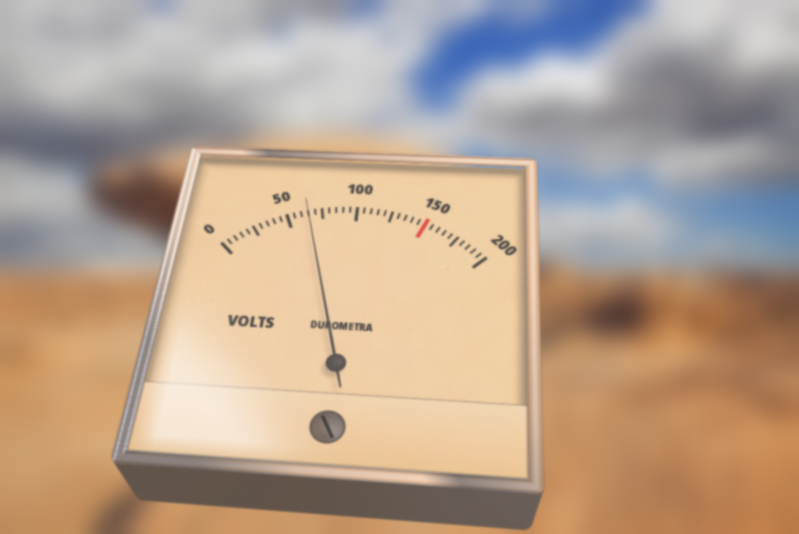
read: value=65 unit=V
